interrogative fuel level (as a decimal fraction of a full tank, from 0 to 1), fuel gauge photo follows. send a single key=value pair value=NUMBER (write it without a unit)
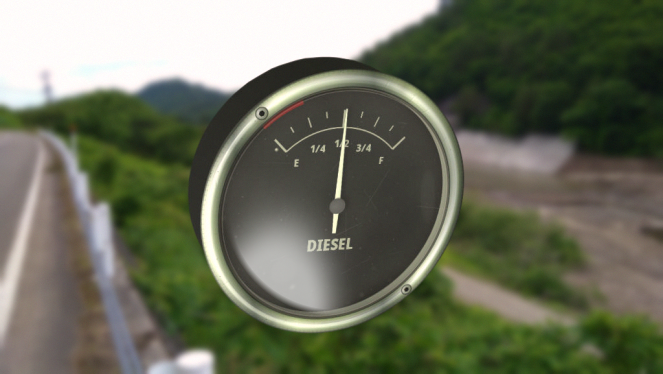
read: value=0.5
